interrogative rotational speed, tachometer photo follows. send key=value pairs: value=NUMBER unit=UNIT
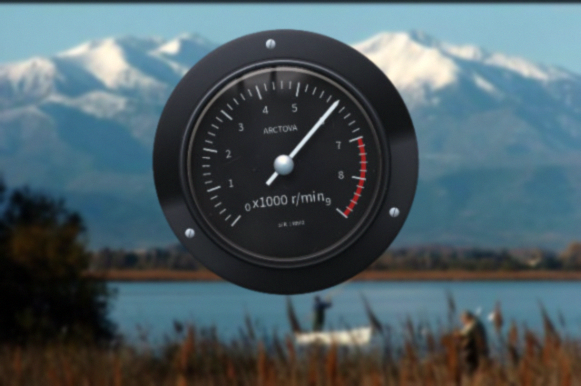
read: value=6000 unit=rpm
